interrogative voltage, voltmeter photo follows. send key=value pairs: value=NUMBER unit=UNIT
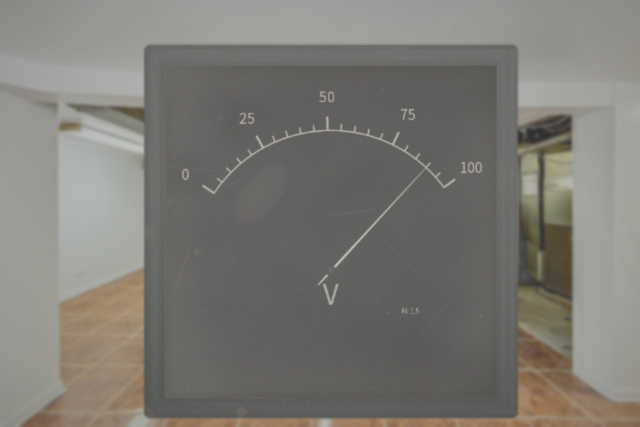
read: value=90 unit=V
